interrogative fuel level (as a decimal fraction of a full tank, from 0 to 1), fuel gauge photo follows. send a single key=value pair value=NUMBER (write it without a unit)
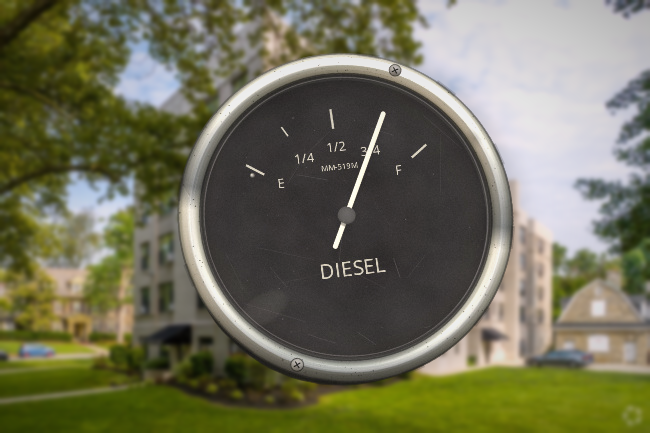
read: value=0.75
